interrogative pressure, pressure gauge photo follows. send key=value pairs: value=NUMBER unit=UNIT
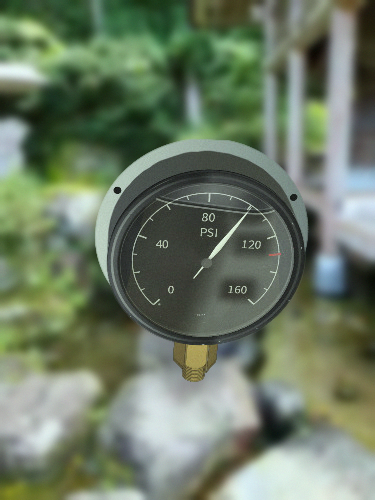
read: value=100 unit=psi
